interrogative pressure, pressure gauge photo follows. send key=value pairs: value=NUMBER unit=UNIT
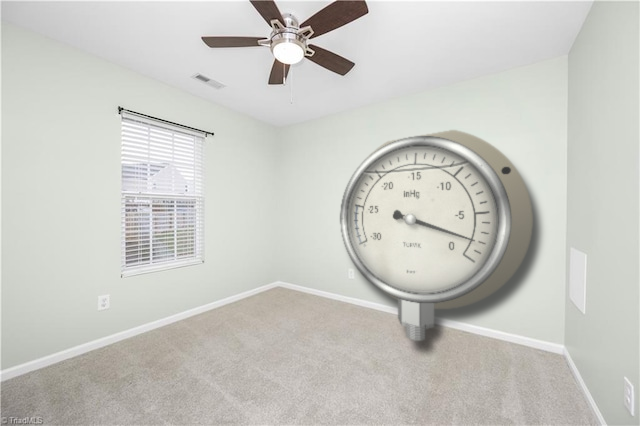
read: value=-2 unit=inHg
